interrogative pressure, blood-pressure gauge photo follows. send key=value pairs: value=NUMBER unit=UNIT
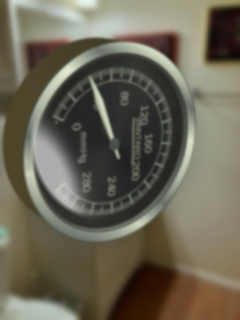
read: value=40 unit=mmHg
